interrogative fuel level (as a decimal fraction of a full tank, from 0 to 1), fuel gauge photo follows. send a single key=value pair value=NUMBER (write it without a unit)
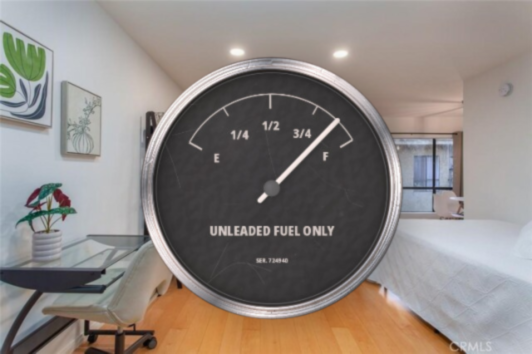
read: value=0.875
